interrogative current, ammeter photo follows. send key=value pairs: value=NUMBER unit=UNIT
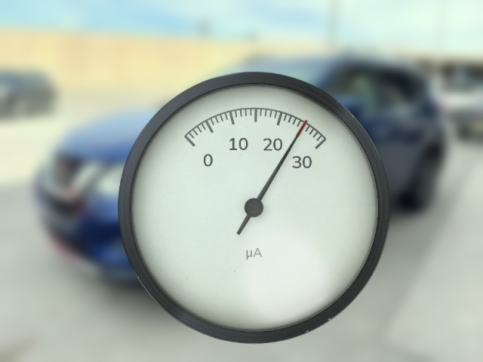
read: value=25 unit=µA
